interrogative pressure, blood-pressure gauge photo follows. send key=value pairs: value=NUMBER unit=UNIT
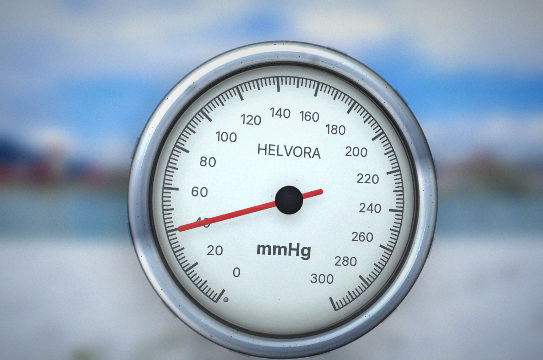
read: value=40 unit=mmHg
